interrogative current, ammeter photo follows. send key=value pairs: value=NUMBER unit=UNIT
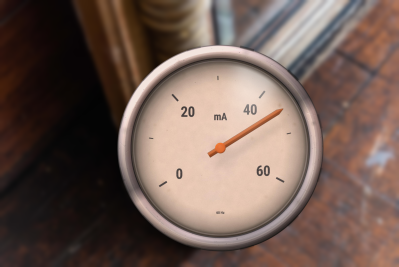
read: value=45 unit=mA
